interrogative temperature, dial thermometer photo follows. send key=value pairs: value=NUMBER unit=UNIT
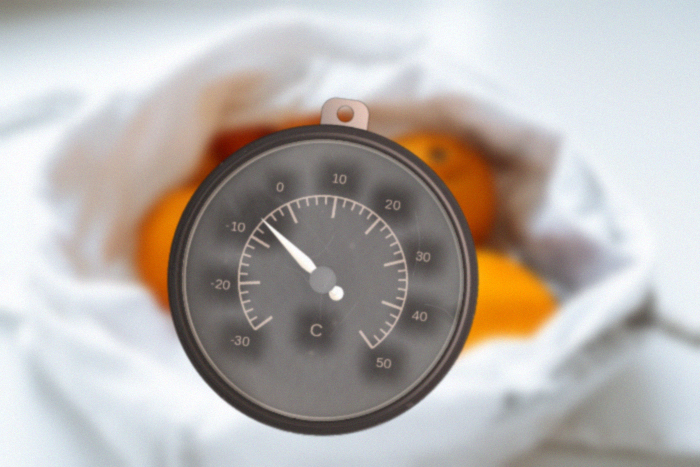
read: value=-6 unit=°C
